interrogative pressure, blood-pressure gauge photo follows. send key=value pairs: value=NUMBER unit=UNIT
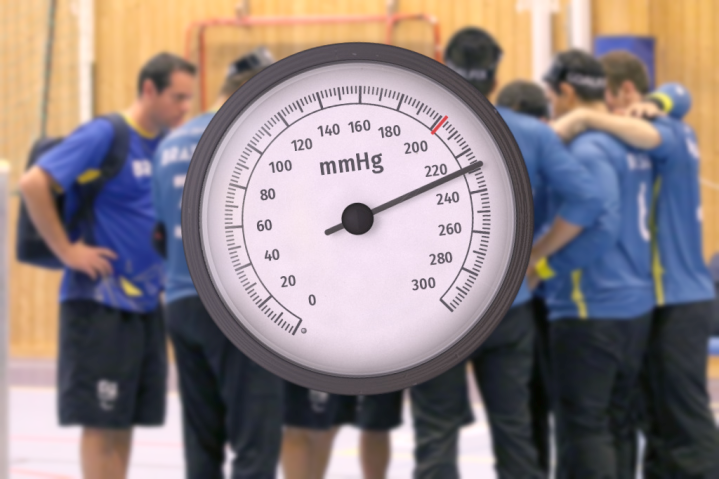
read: value=228 unit=mmHg
